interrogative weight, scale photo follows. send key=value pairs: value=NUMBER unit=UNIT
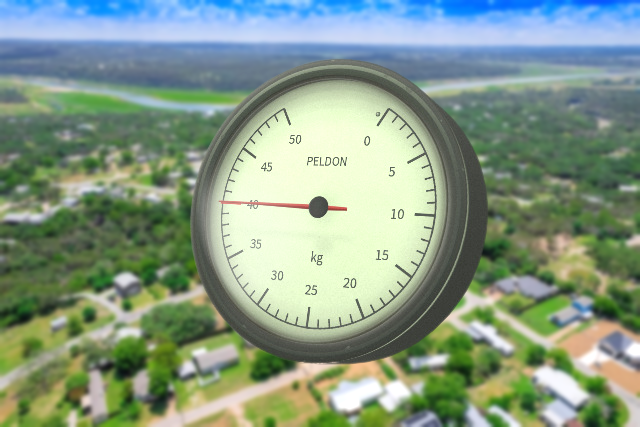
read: value=40 unit=kg
